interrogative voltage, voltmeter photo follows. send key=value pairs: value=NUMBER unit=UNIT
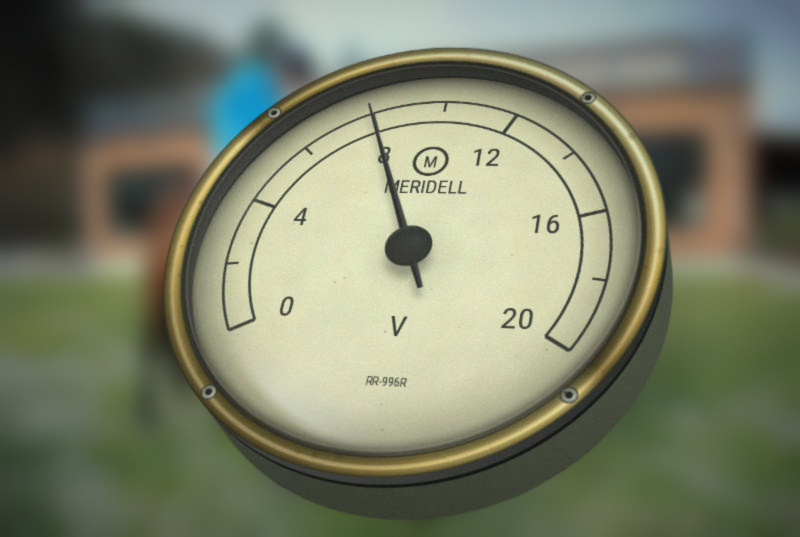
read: value=8 unit=V
